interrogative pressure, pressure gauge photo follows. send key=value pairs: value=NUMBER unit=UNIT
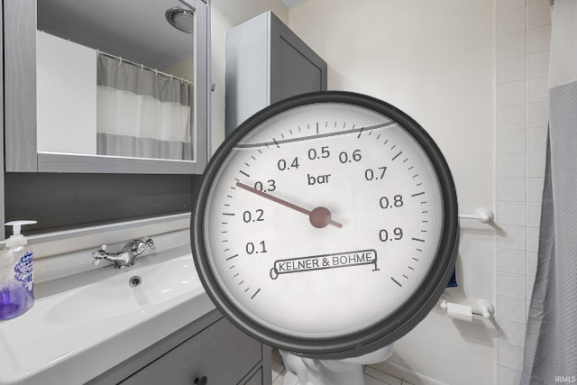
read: value=0.27 unit=bar
